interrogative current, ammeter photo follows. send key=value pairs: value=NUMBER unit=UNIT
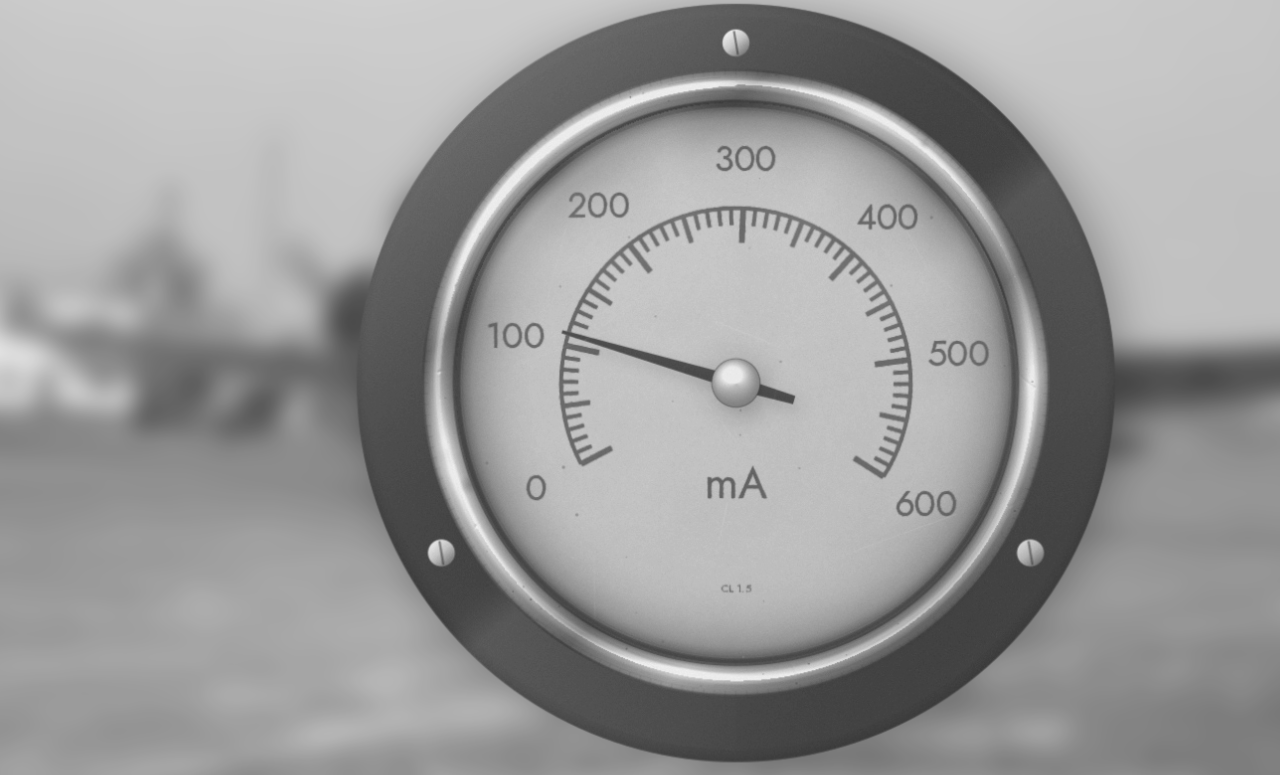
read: value=110 unit=mA
